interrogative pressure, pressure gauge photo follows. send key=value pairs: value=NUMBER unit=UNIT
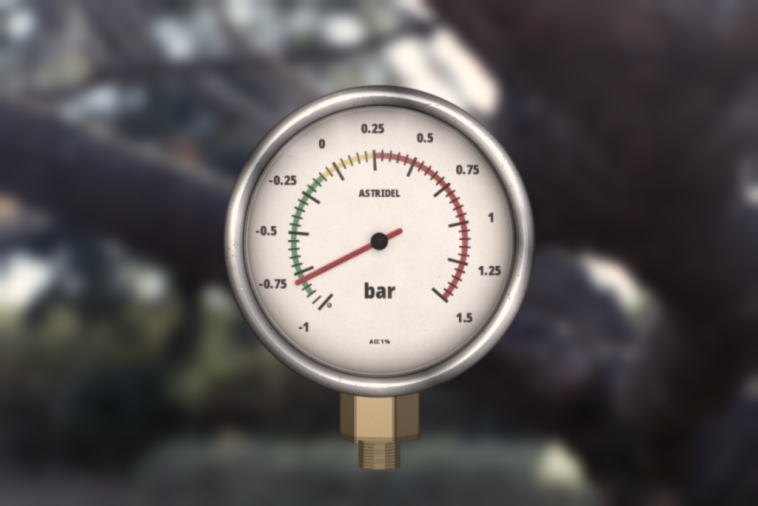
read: value=-0.8 unit=bar
